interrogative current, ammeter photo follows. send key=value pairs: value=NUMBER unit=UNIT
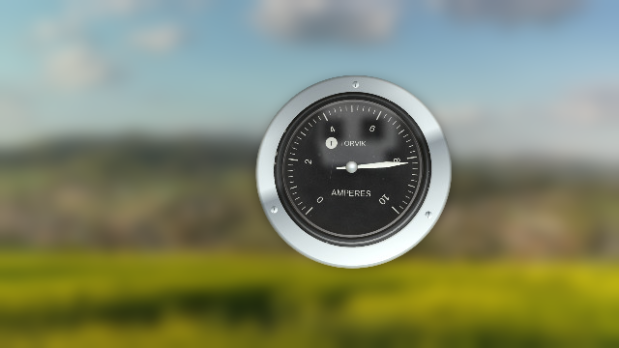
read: value=8.2 unit=A
